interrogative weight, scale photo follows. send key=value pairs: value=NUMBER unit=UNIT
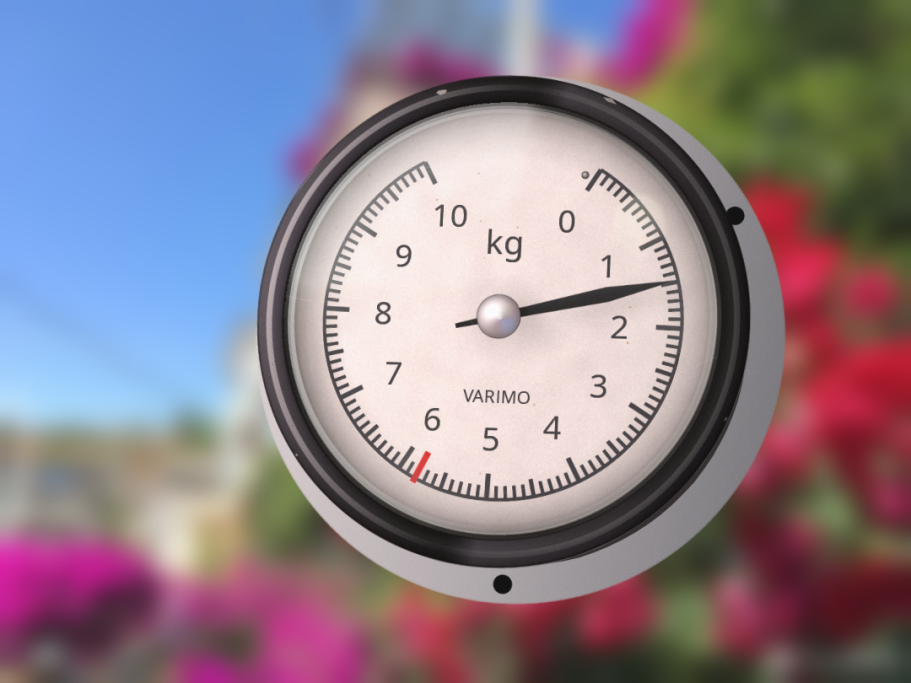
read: value=1.5 unit=kg
